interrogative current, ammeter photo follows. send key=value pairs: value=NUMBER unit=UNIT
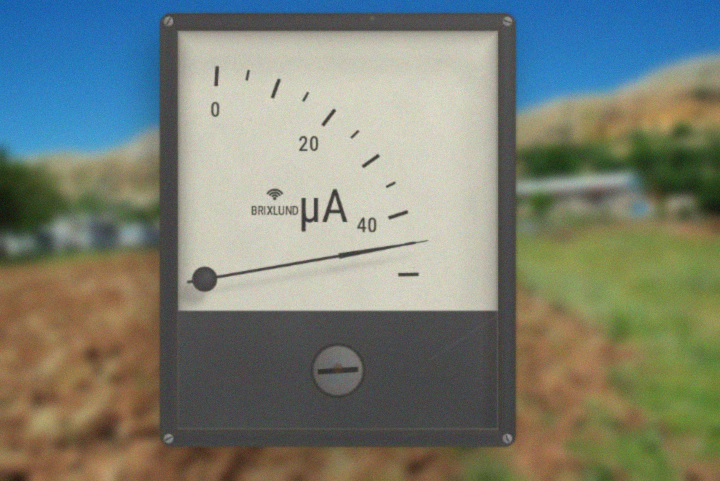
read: value=45 unit=µA
